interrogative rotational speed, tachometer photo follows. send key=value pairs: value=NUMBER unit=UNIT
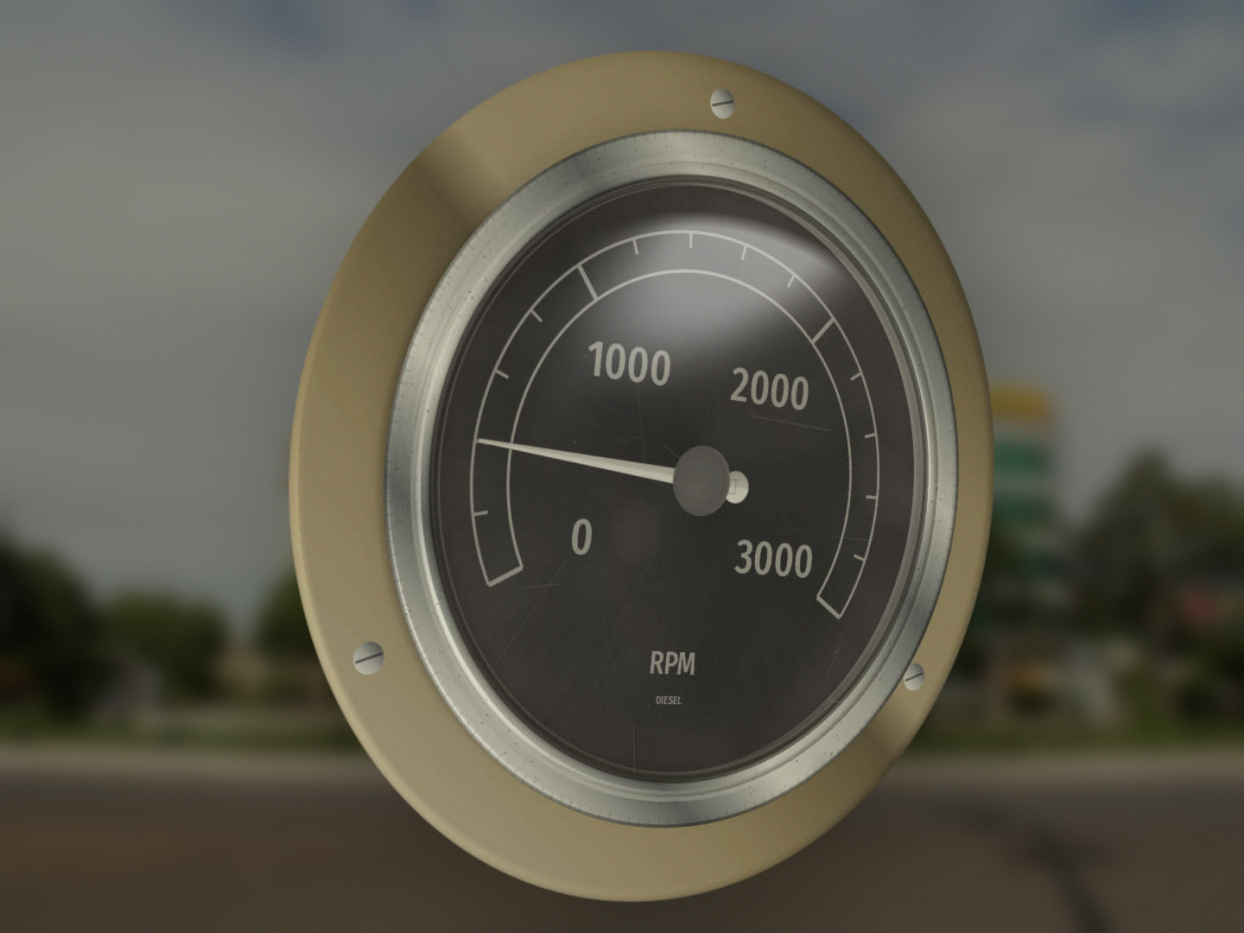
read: value=400 unit=rpm
